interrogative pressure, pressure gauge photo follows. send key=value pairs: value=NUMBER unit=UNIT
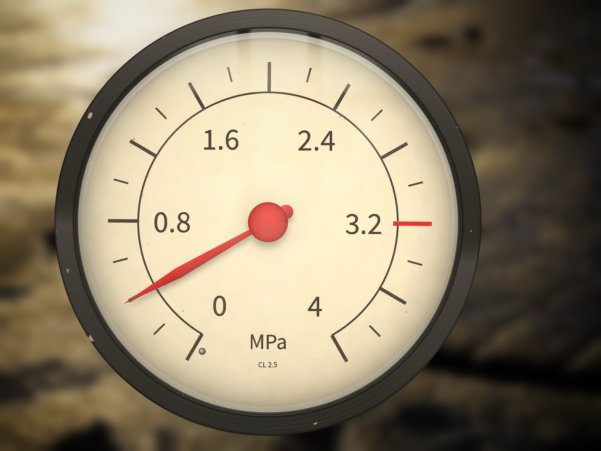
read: value=0.4 unit=MPa
